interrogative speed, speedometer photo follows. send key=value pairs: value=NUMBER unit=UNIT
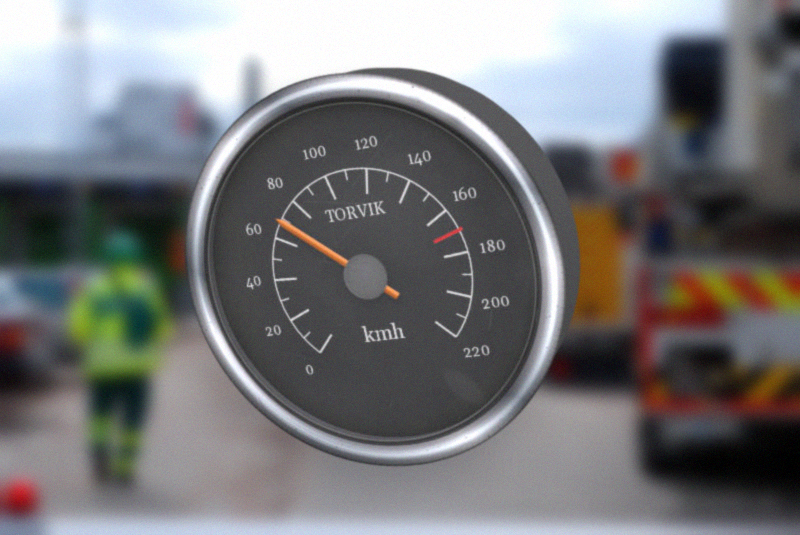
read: value=70 unit=km/h
